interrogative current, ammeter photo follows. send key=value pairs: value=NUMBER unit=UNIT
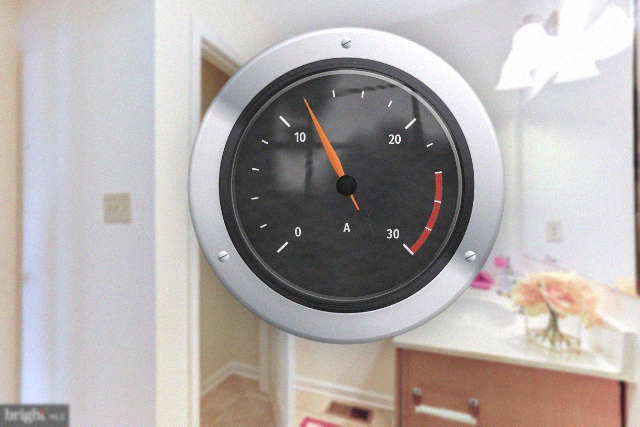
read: value=12 unit=A
